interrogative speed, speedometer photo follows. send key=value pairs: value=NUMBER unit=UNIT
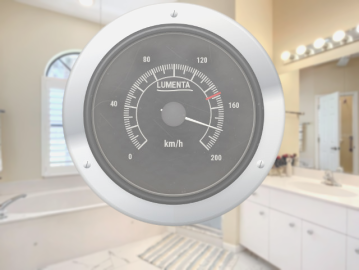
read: value=180 unit=km/h
